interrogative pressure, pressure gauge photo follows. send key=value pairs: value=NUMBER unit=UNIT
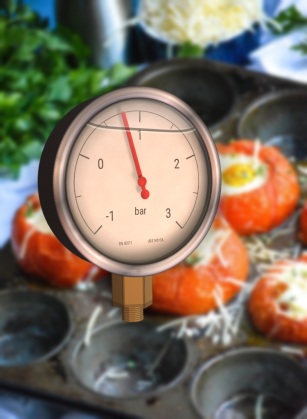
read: value=0.75 unit=bar
